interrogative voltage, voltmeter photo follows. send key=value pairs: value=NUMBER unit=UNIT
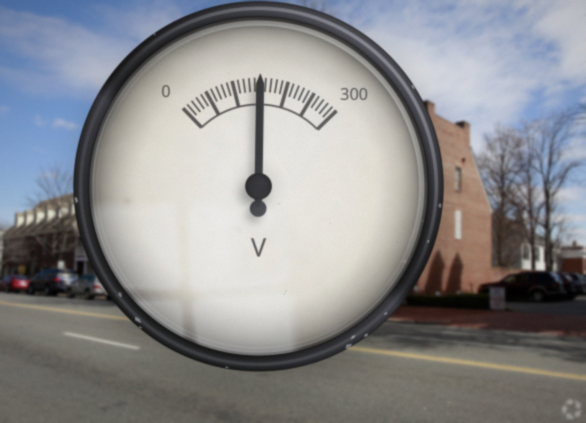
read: value=150 unit=V
